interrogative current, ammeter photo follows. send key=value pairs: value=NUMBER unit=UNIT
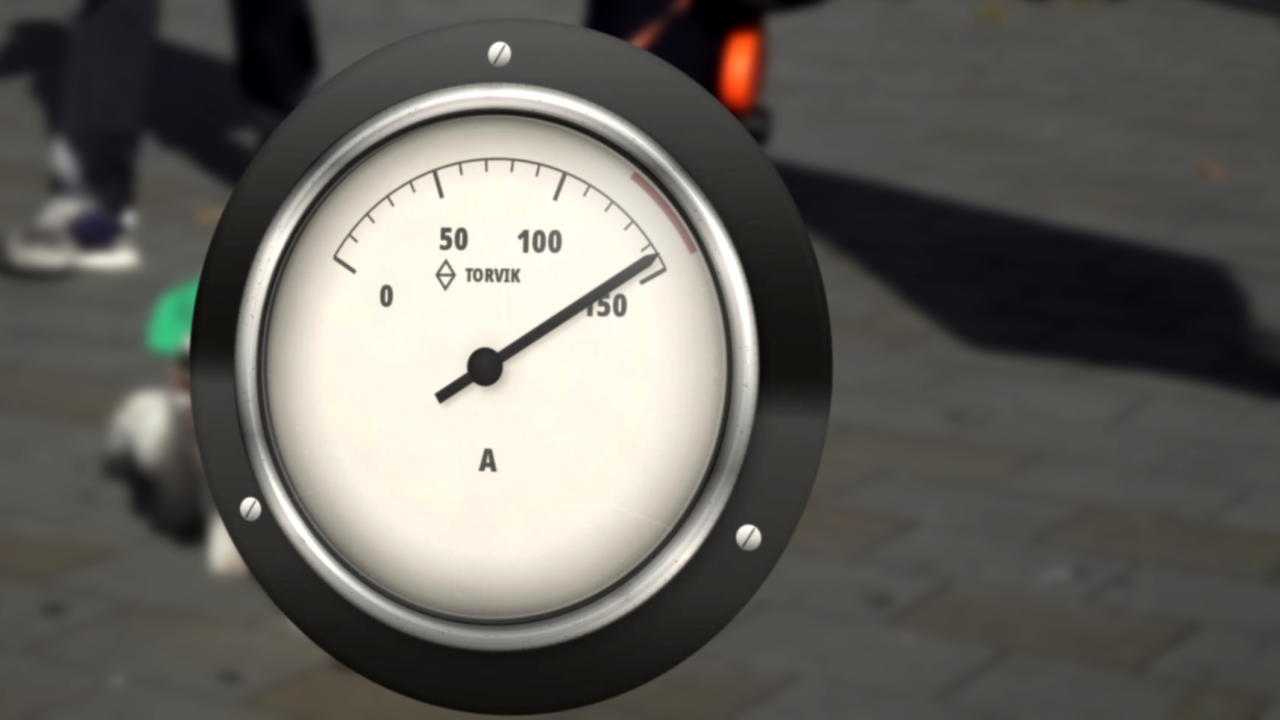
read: value=145 unit=A
